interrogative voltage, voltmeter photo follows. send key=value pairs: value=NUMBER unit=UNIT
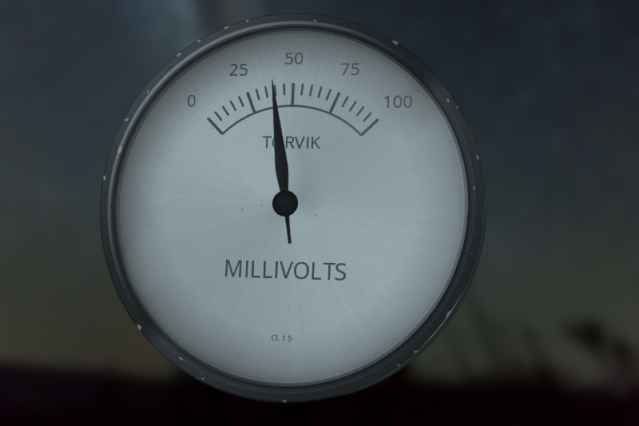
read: value=40 unit=mV
